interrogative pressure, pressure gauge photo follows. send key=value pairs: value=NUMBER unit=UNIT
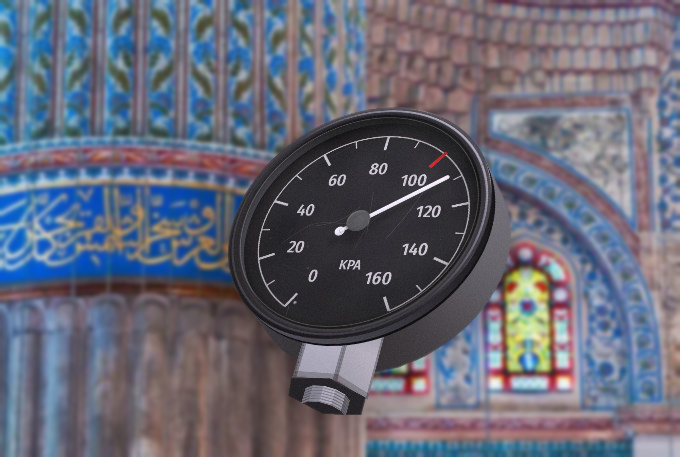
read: value=110 unit=kPa
